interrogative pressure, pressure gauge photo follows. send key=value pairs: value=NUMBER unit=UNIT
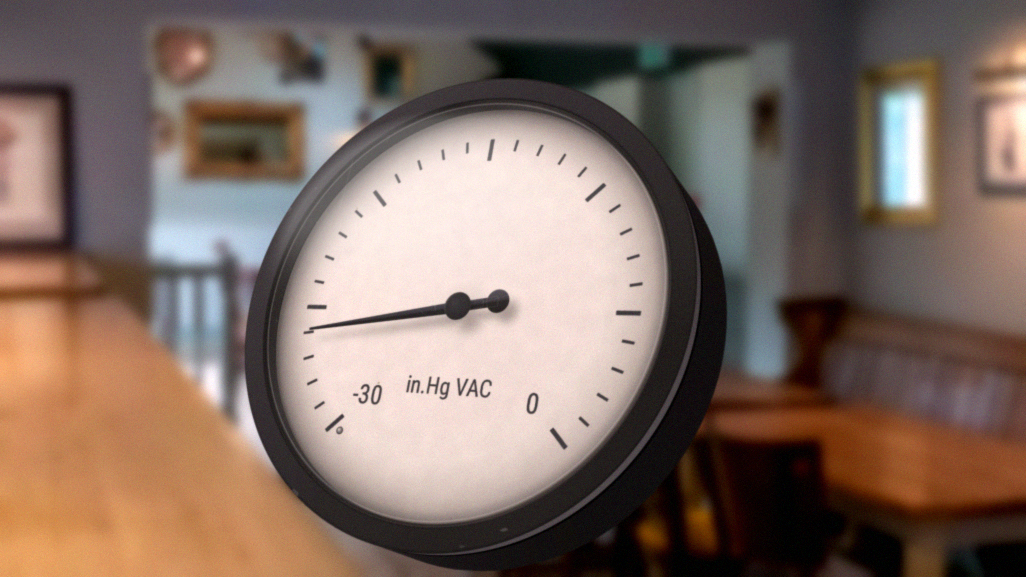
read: value=-26 unit=inHg
